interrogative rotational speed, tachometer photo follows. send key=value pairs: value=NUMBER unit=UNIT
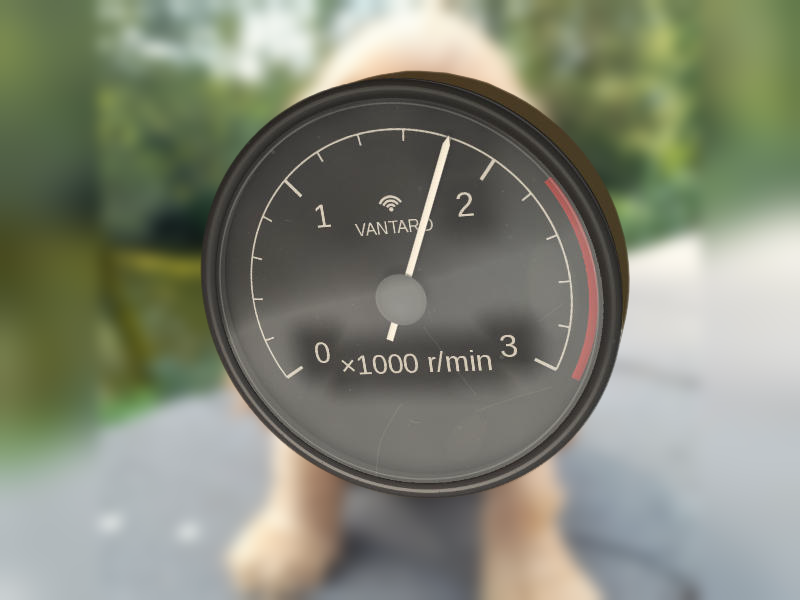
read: value=1800 unit=rpm
